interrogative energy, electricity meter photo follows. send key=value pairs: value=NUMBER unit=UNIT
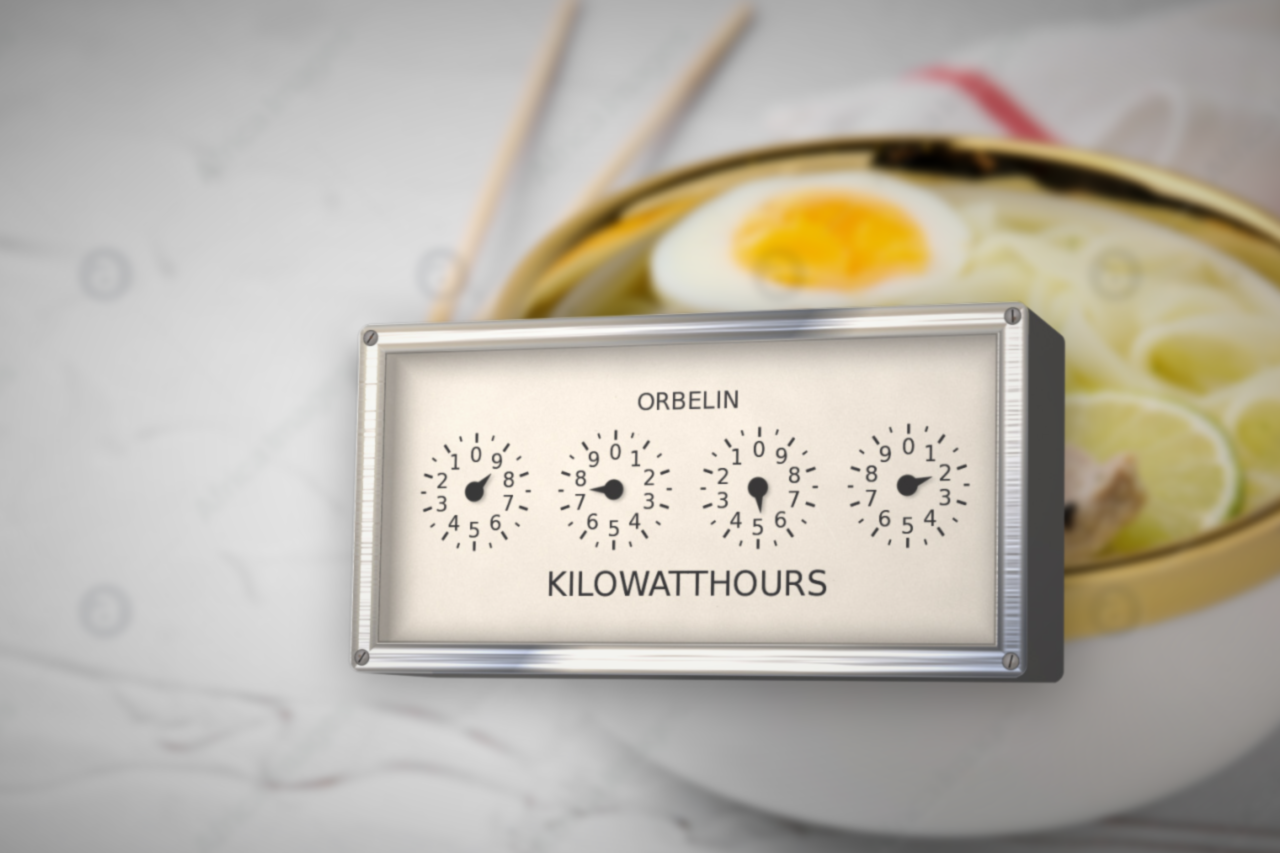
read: value=8752 unit=kWh
